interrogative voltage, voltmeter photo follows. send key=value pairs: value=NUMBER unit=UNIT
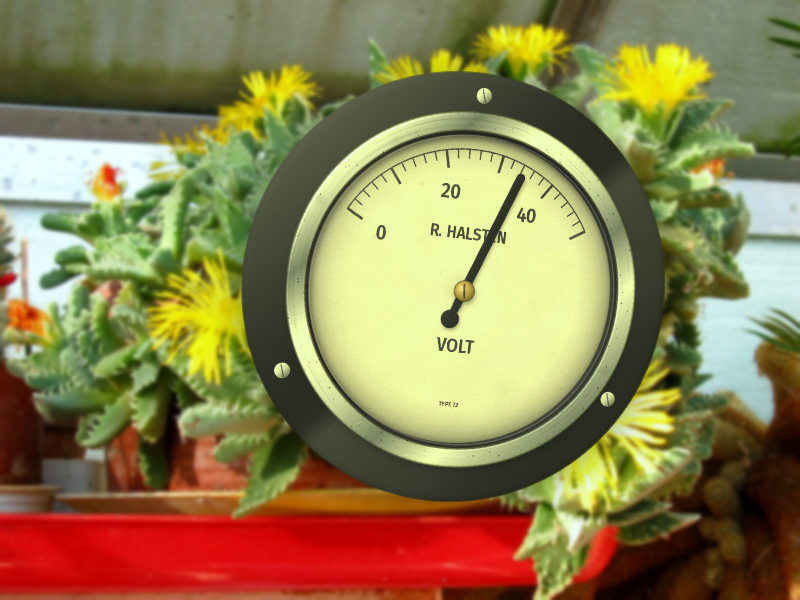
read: value=34 unit=V
